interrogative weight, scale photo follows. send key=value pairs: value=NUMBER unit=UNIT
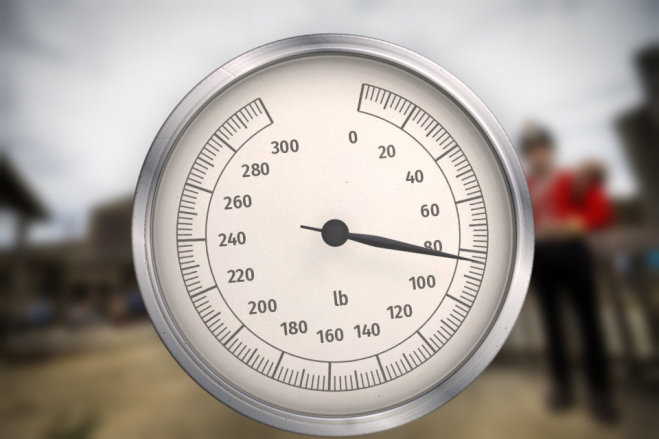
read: value=84 unit=lb
